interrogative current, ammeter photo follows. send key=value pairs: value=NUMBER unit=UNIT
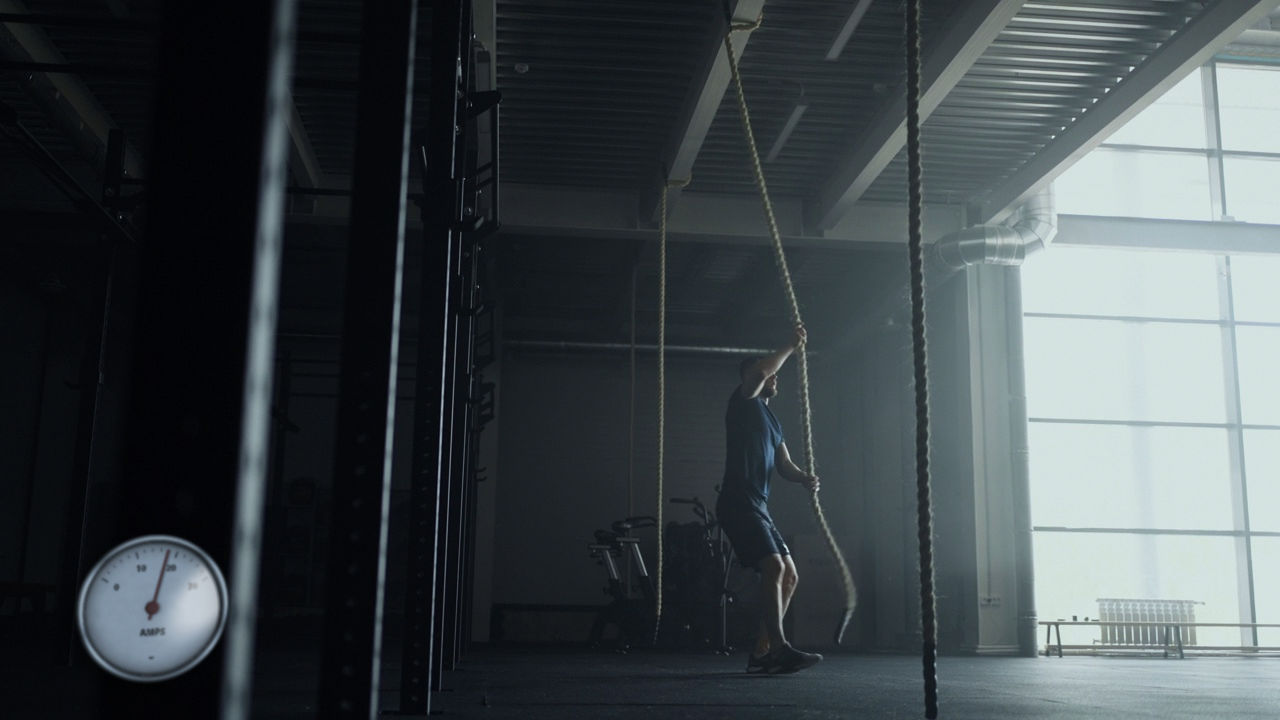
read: value=18 unit=A
